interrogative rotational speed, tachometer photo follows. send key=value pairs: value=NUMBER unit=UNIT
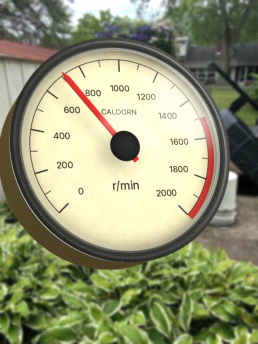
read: value=700 unit=rpm
